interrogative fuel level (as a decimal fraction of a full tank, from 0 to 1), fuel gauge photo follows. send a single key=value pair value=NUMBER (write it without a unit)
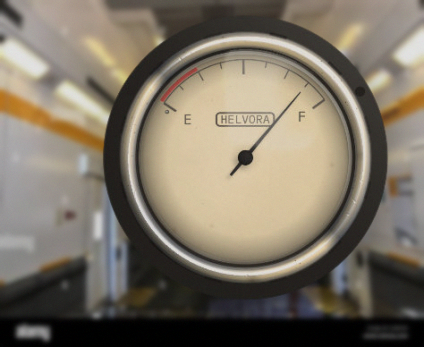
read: value=0.875
